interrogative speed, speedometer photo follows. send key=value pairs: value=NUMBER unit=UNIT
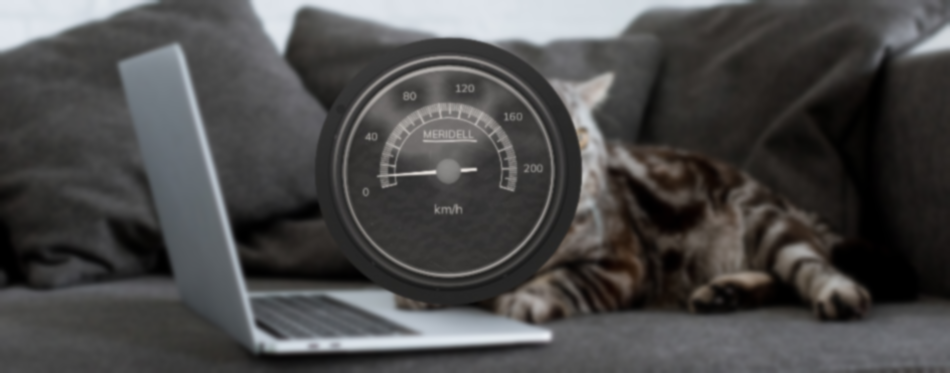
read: value=10 unit=km/h
